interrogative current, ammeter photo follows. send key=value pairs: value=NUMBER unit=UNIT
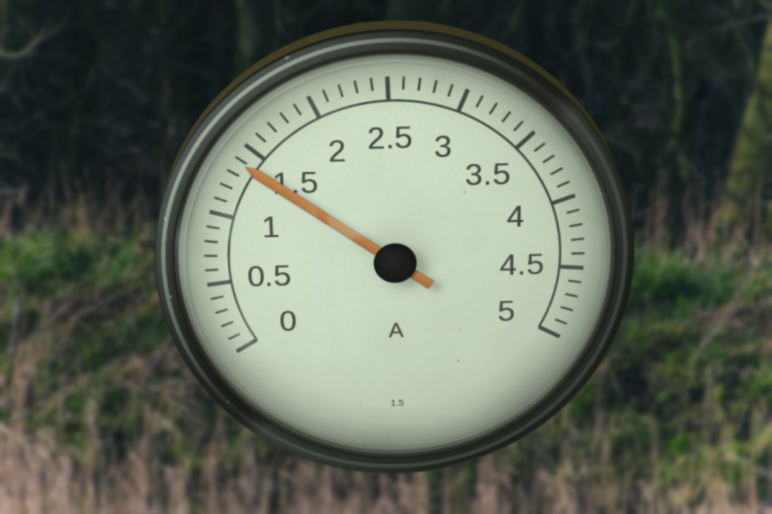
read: value=1.4 unit=A
